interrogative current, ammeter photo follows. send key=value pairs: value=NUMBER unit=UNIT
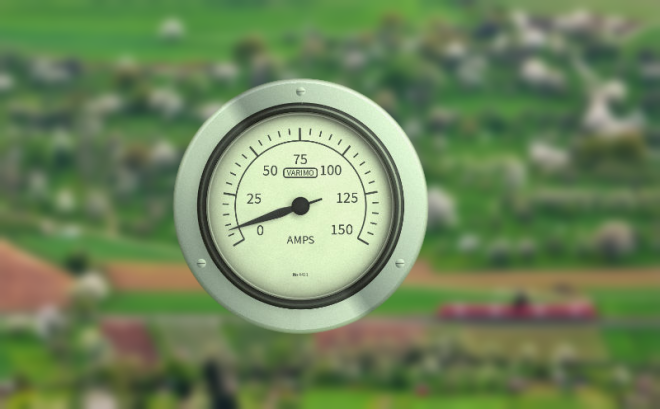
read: value=7.5 unit=A
